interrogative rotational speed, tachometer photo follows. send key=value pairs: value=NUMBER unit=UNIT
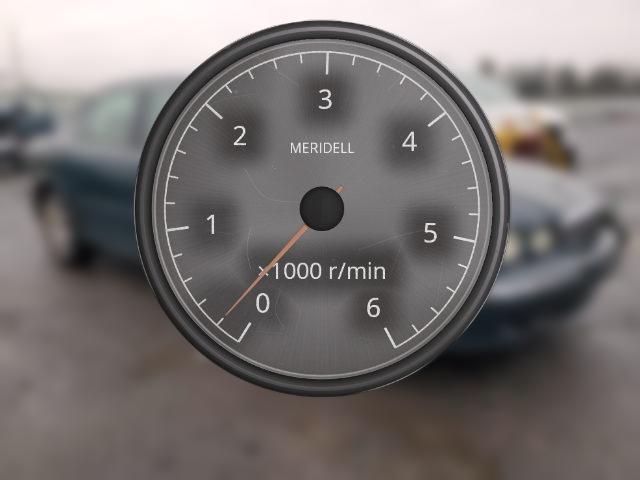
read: value=200 unit=rpm
